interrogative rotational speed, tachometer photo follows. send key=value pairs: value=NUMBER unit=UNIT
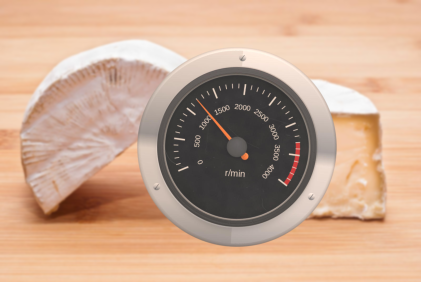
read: value=1200 unit=rpm
